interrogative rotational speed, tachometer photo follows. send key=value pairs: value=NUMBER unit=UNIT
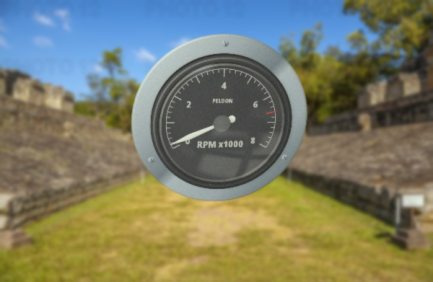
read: value=200 unit=rpm
